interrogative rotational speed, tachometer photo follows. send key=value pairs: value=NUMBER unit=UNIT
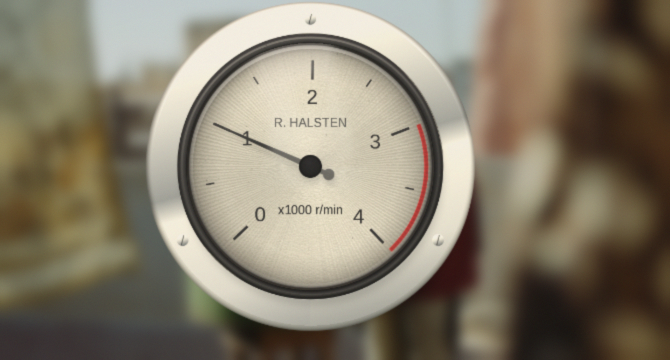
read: value=1000 unit=rpm
